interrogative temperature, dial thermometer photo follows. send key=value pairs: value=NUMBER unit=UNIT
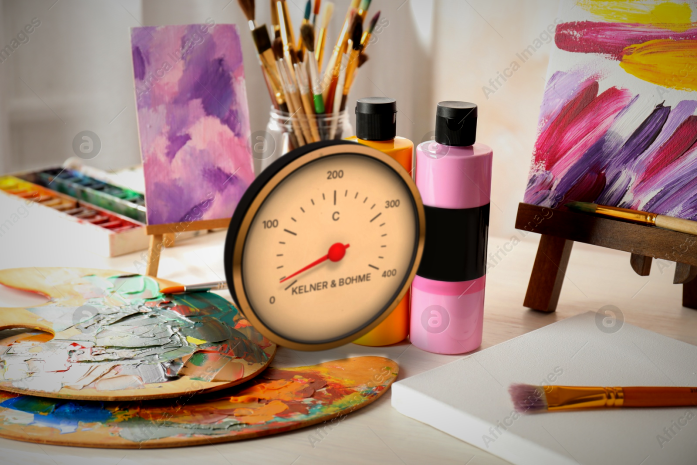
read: value=20 unit=°C
